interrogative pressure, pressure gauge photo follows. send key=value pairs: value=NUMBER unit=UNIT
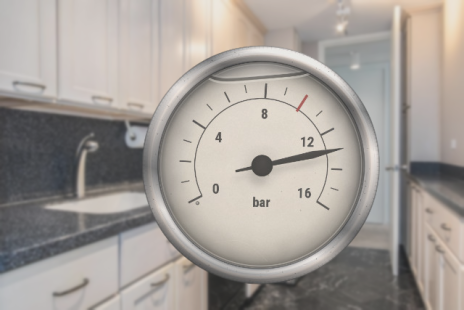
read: value=13 unit=bar
